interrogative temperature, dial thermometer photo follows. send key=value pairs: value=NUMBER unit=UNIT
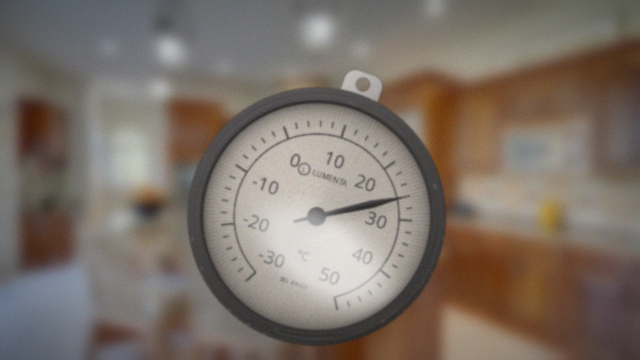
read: value=26 unit=°C
